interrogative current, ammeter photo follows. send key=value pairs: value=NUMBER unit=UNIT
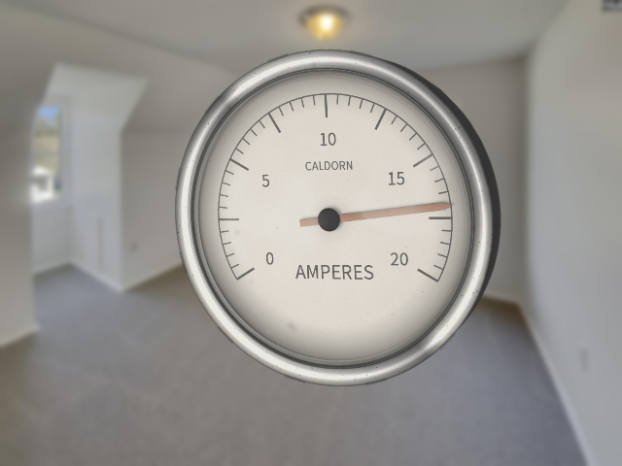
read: value=17 unit=A
